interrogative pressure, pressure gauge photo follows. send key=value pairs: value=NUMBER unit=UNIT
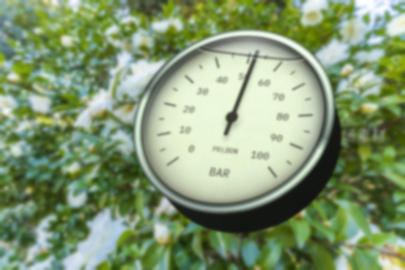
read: value=52.5 unit=bar
